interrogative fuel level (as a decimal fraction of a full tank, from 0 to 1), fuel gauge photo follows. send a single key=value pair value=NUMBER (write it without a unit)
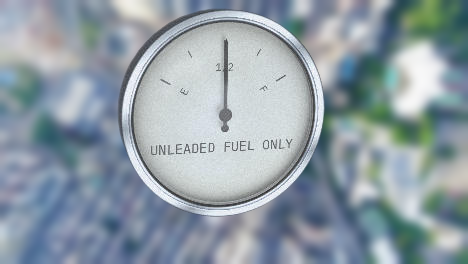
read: value=0.5
